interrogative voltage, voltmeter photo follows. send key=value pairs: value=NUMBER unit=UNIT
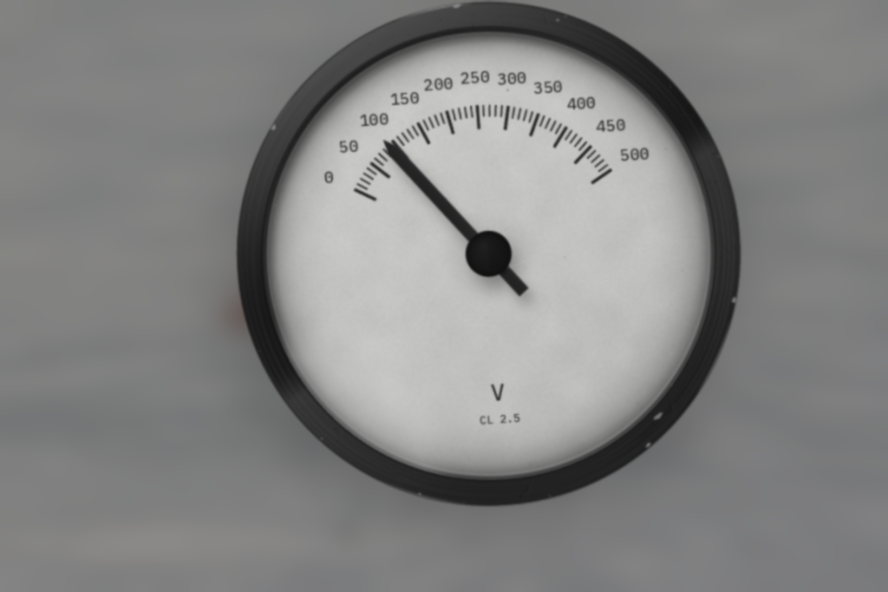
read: value=90 unit=V
